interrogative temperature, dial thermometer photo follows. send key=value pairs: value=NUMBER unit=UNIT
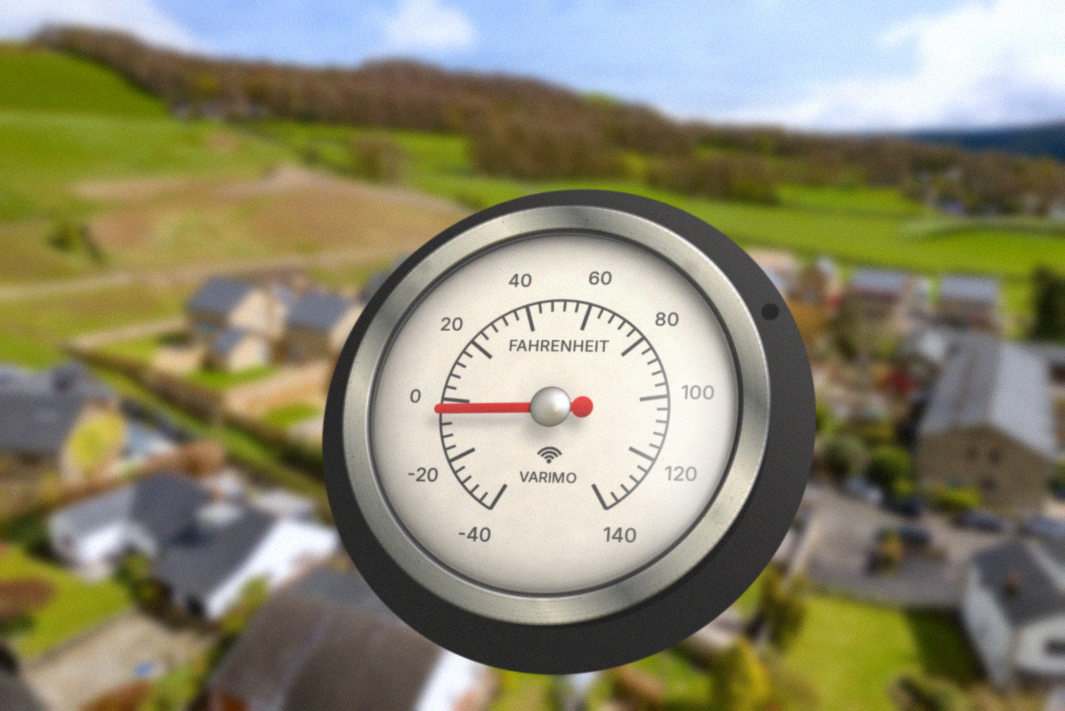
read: value=-4 unit=°F
